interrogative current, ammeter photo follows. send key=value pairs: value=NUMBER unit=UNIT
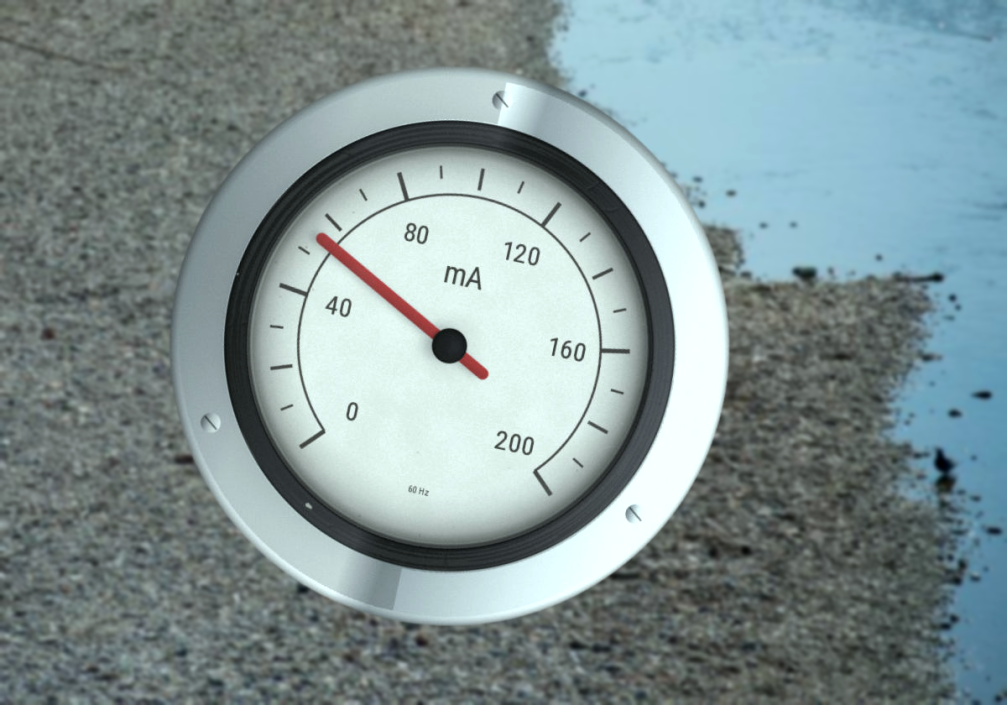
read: value=55 unit=mA
